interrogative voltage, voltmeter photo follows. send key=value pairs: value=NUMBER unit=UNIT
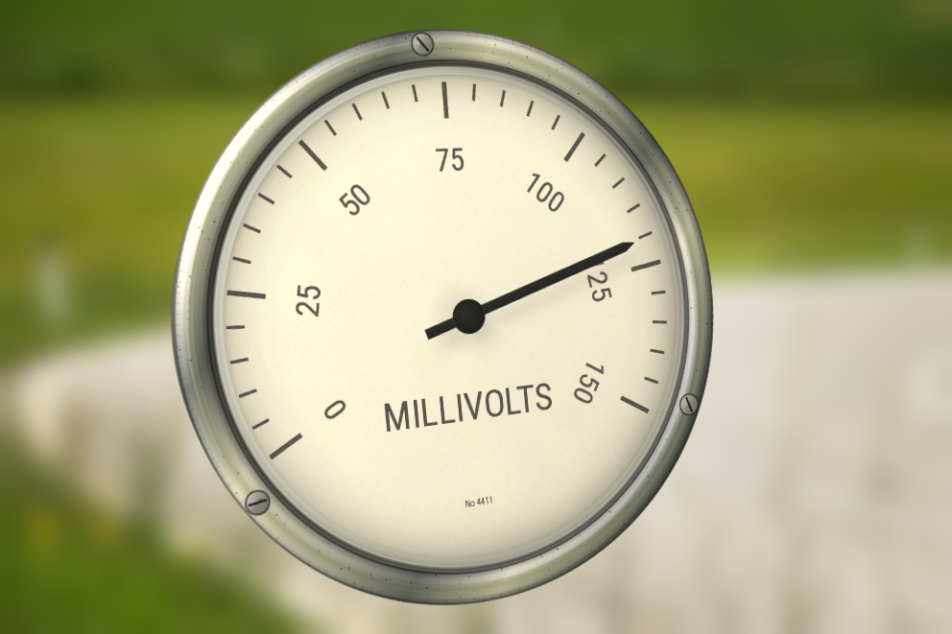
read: value=120 unit=mV
